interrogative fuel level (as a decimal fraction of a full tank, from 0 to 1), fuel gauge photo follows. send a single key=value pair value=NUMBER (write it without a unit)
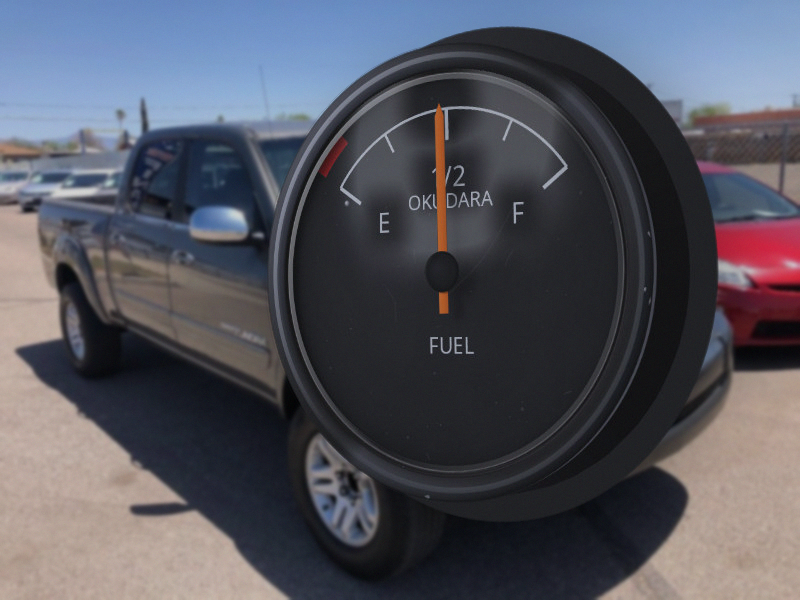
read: value=0.5
